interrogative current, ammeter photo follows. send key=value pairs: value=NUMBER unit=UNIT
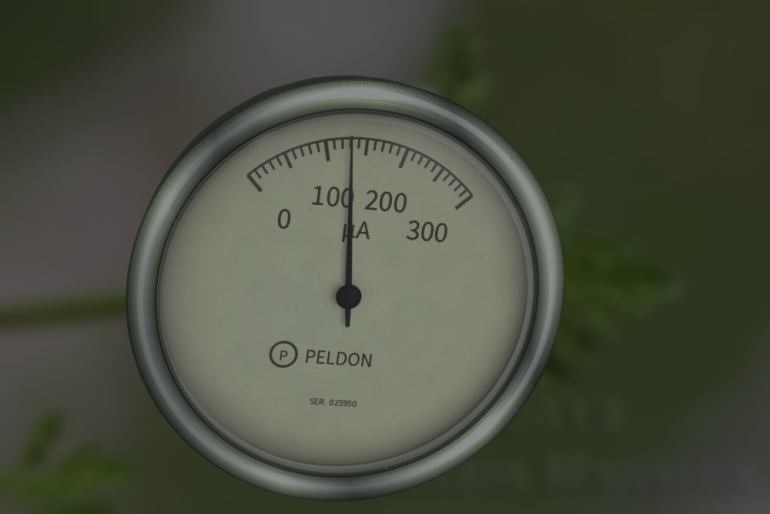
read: value=130 unit=µA
